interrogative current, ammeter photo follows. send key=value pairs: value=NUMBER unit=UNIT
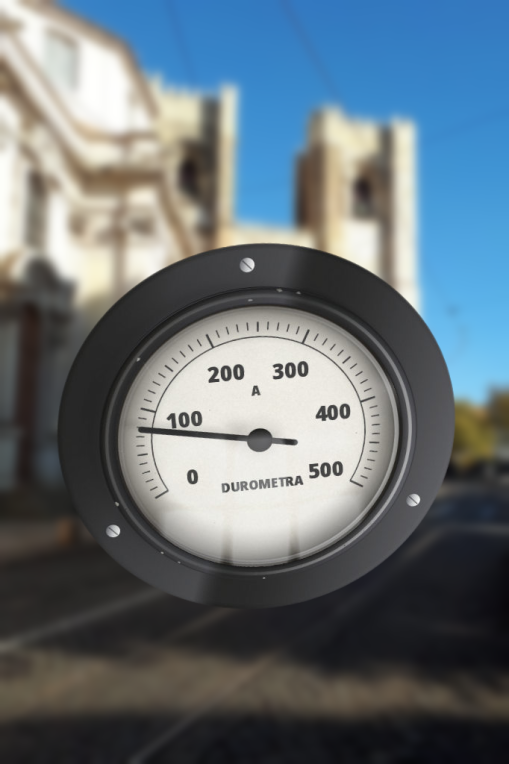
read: value=80 unit=A
